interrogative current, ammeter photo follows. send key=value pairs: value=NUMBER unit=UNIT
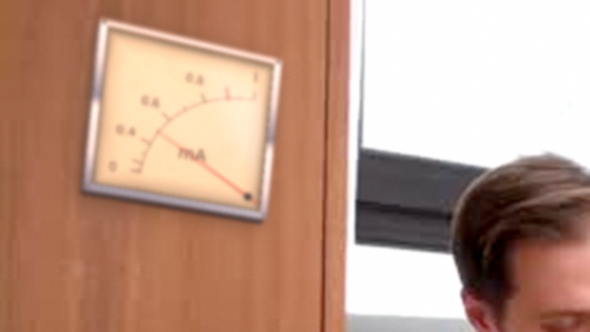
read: value=0.5 unit=mA
